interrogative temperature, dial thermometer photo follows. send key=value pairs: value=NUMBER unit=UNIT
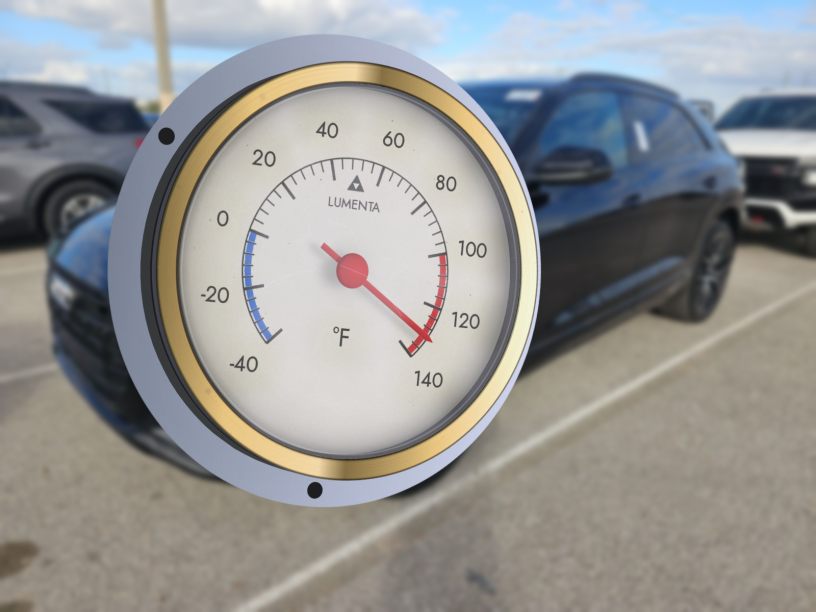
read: value=132 unit=°F
